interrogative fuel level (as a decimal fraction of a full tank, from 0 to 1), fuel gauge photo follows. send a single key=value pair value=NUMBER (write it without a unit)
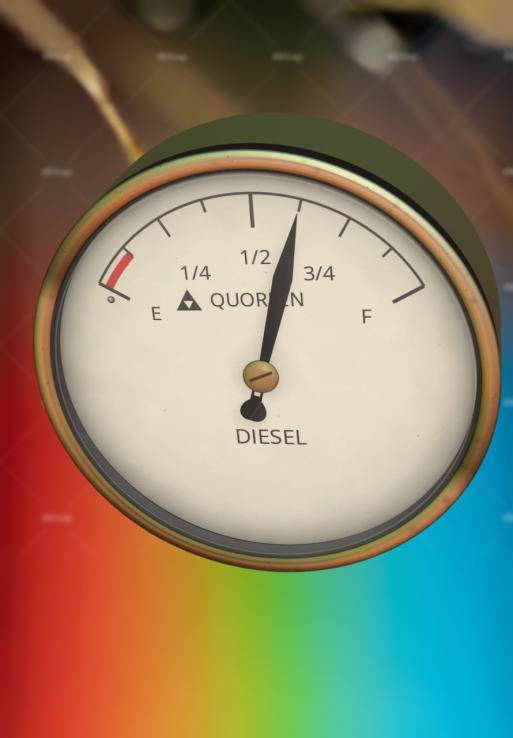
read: value=0.625
